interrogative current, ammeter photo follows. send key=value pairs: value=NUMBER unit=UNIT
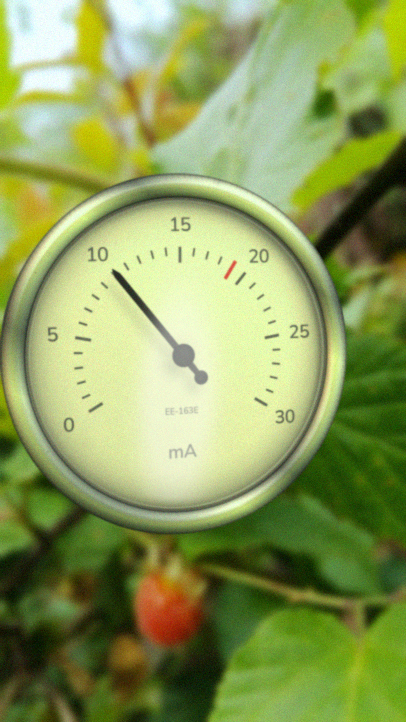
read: value=10 unit=mA
